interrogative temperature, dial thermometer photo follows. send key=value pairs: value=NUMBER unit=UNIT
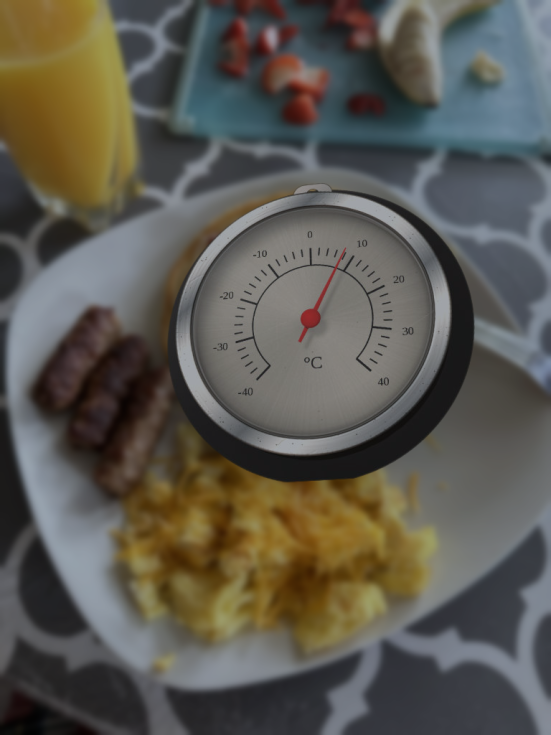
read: value=8 unit=°C
